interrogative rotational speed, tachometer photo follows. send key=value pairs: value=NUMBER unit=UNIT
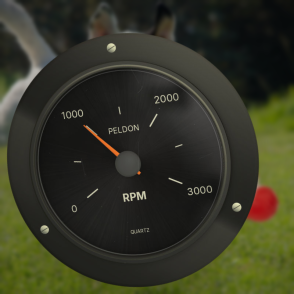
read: value=1000 unit=rpm
